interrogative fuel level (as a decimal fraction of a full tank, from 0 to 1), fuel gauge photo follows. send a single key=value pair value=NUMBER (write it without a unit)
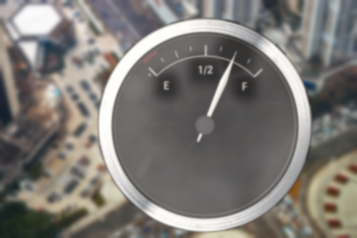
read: value=0.75
